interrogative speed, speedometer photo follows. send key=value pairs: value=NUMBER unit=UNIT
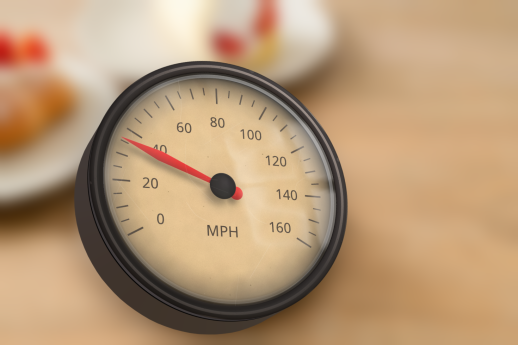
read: value=35 unit=mph
